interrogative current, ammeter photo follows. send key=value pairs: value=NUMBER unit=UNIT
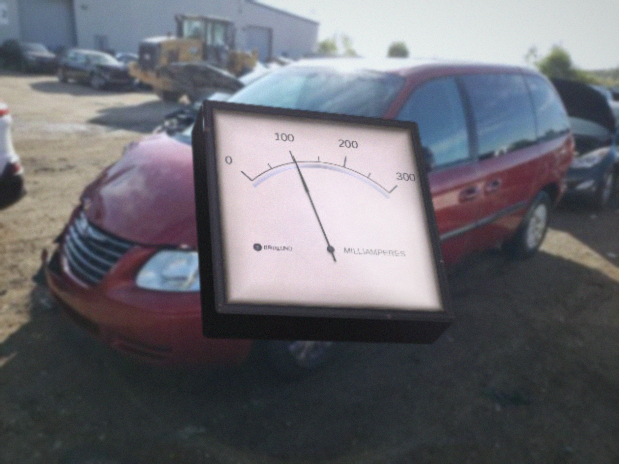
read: value=100 unit=mA
